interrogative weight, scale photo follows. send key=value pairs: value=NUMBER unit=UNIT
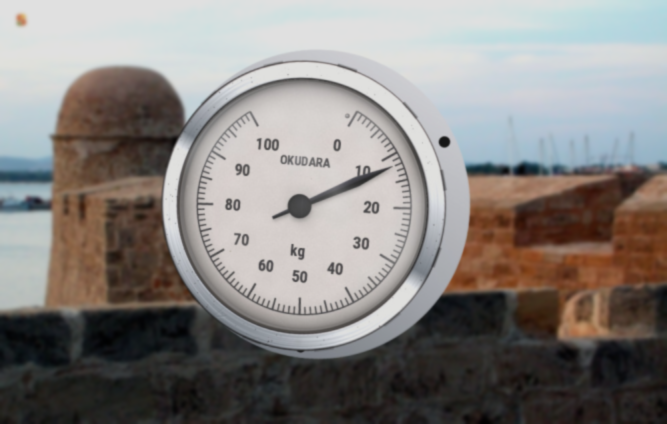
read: value=12 unit=kg
